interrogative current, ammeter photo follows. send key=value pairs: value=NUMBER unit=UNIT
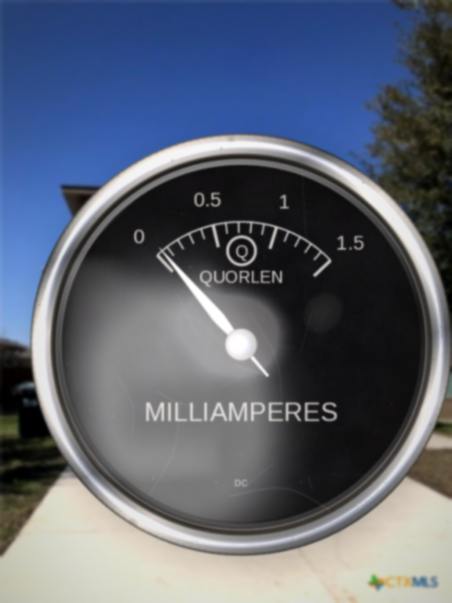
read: value=0.05 unit=mA
